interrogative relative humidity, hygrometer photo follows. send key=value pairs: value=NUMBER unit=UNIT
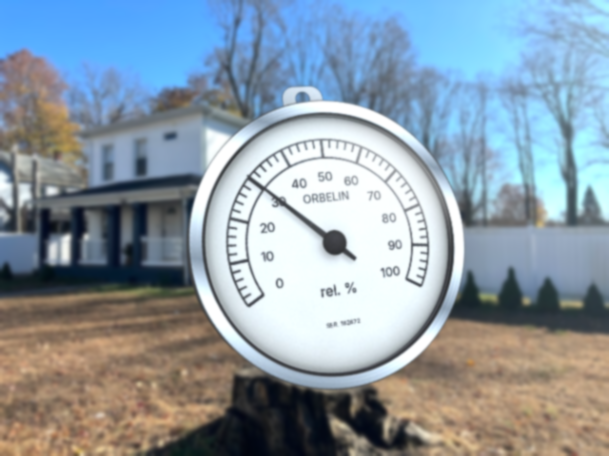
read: value=30 unit=%
